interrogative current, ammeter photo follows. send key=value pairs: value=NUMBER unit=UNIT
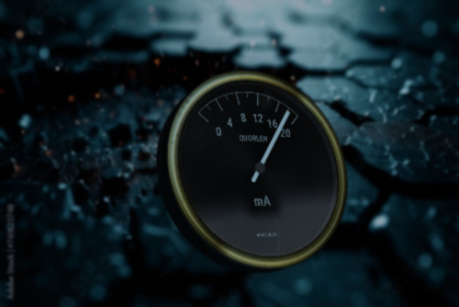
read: value=18 unit=mA
